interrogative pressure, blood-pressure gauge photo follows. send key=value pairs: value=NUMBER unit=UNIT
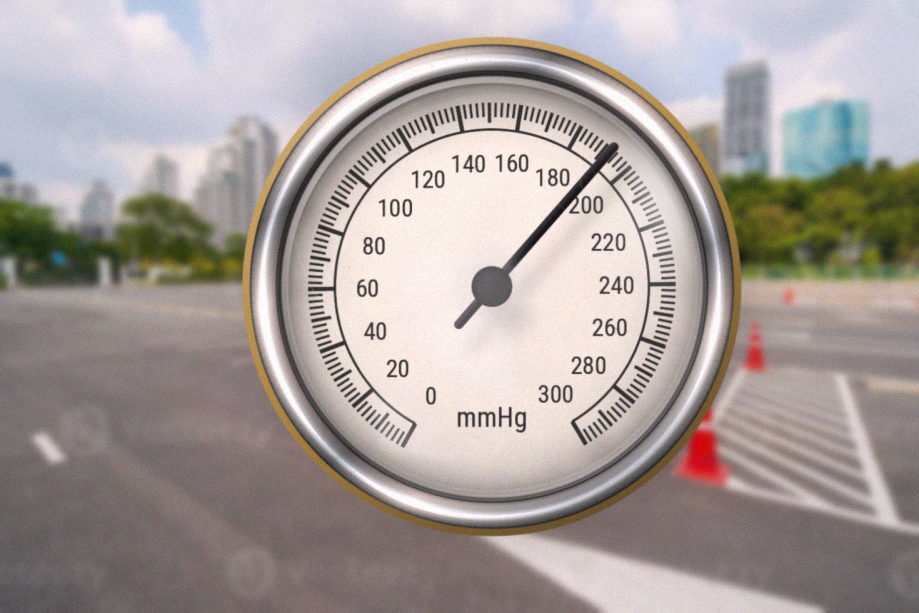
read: value=192 unit=mmHg
